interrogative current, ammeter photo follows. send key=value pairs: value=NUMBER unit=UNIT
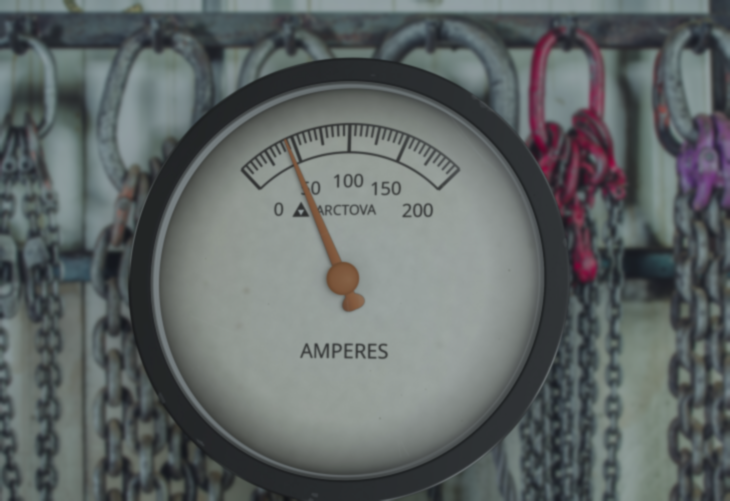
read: value=45 unit=A
